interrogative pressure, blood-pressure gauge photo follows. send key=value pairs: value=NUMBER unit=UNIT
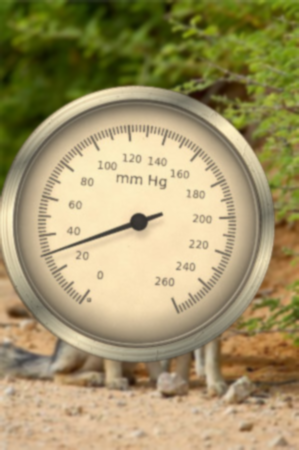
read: value=30 unit=mmHg
